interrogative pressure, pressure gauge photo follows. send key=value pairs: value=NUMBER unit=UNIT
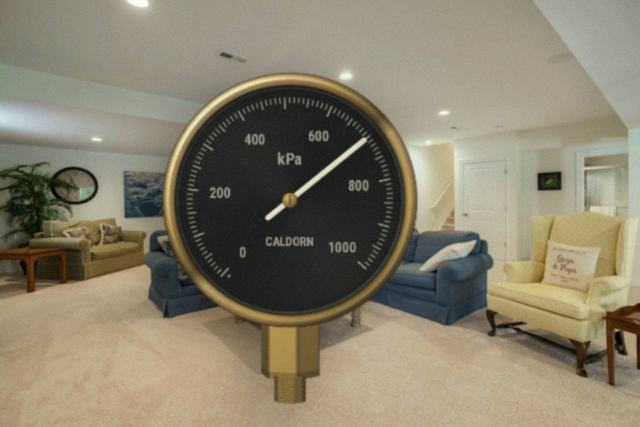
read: value=700 unit=kPa
